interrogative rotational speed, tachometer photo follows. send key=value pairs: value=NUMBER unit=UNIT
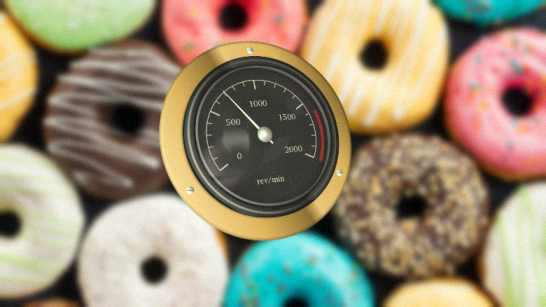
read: value=700 unit=rpm
